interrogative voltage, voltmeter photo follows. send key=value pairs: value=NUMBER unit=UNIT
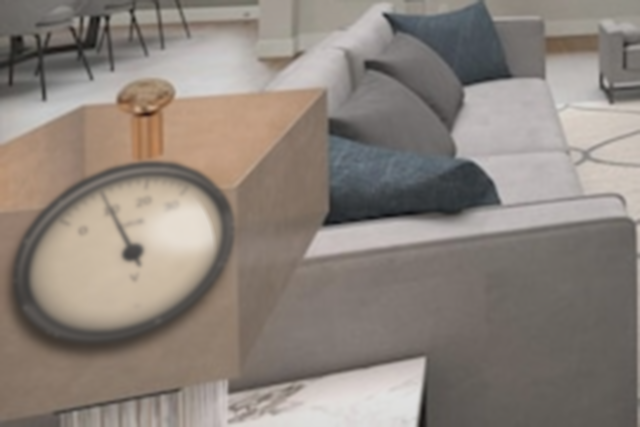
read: value=10 unit=V
